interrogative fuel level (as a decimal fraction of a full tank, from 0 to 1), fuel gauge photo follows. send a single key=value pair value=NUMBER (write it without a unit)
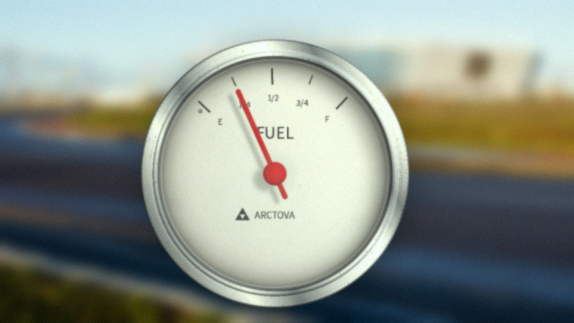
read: value=0.25
